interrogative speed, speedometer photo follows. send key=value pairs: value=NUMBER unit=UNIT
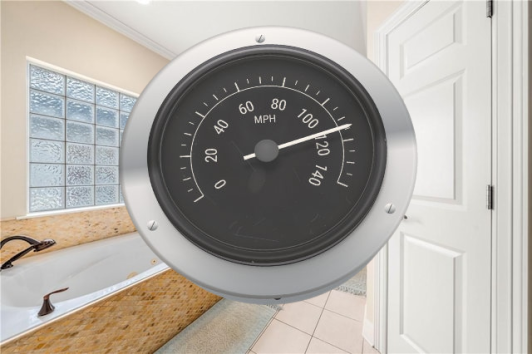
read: value=115 unit=mph
